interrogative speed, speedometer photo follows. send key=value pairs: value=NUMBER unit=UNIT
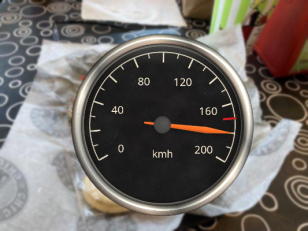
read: value=180 unit=km/h
